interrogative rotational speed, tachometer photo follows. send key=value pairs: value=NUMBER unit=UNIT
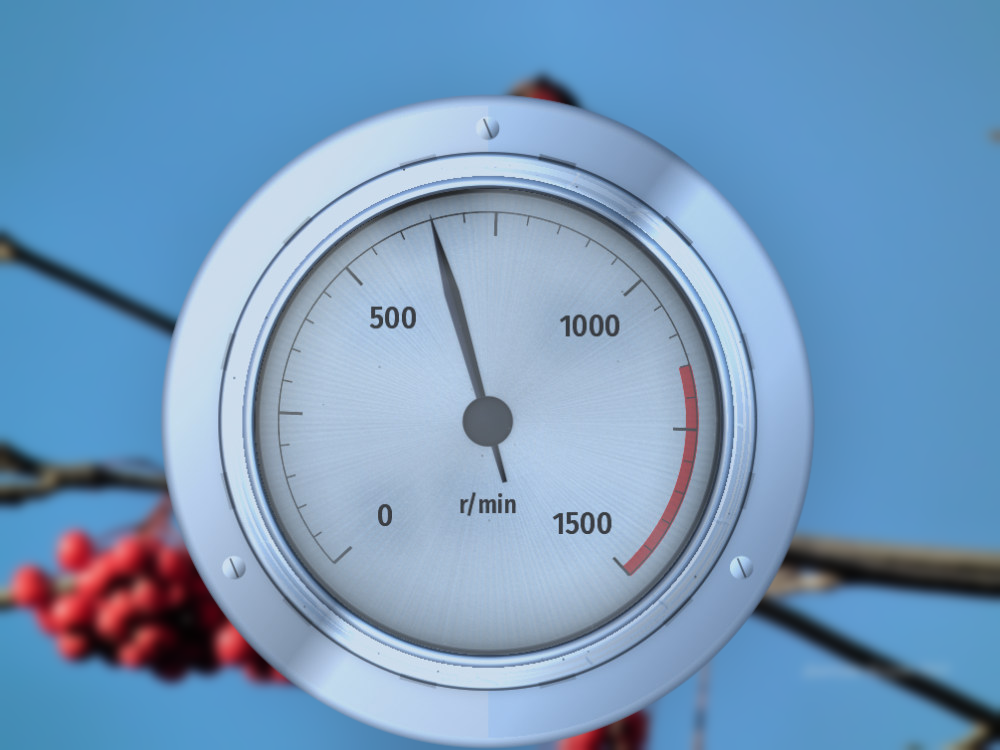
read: value=650 unit=rpm
